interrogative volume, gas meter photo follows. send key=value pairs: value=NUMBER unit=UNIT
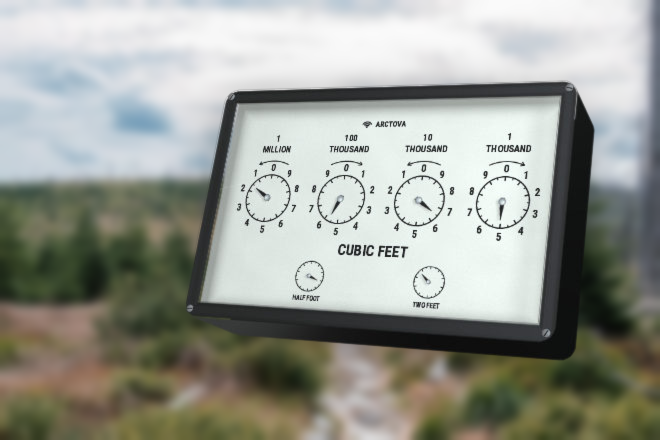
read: value=156500 unit=ft³
